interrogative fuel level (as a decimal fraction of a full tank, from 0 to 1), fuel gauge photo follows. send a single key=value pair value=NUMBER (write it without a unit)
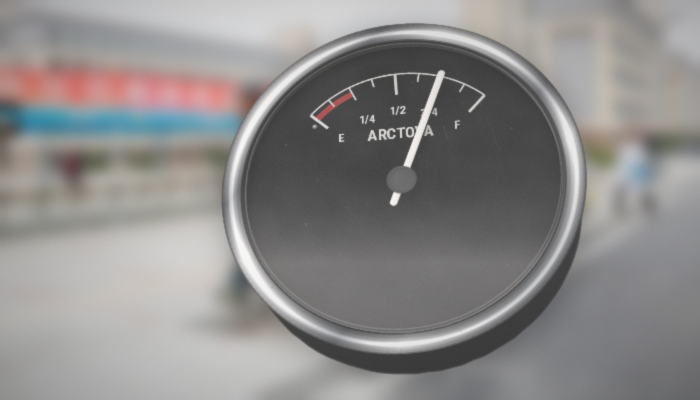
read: value=0.75
